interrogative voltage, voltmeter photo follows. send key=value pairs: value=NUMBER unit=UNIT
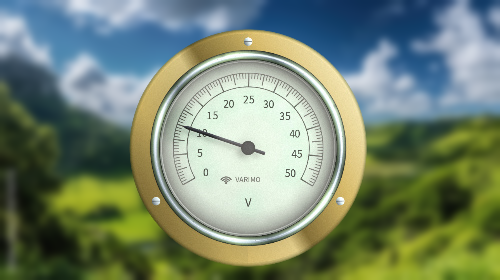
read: value=10 unit=V
